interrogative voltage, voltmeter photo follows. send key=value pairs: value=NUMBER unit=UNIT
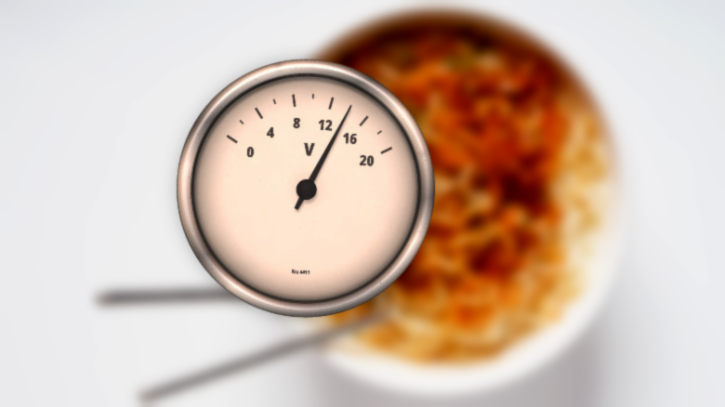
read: value=14 unit=V
